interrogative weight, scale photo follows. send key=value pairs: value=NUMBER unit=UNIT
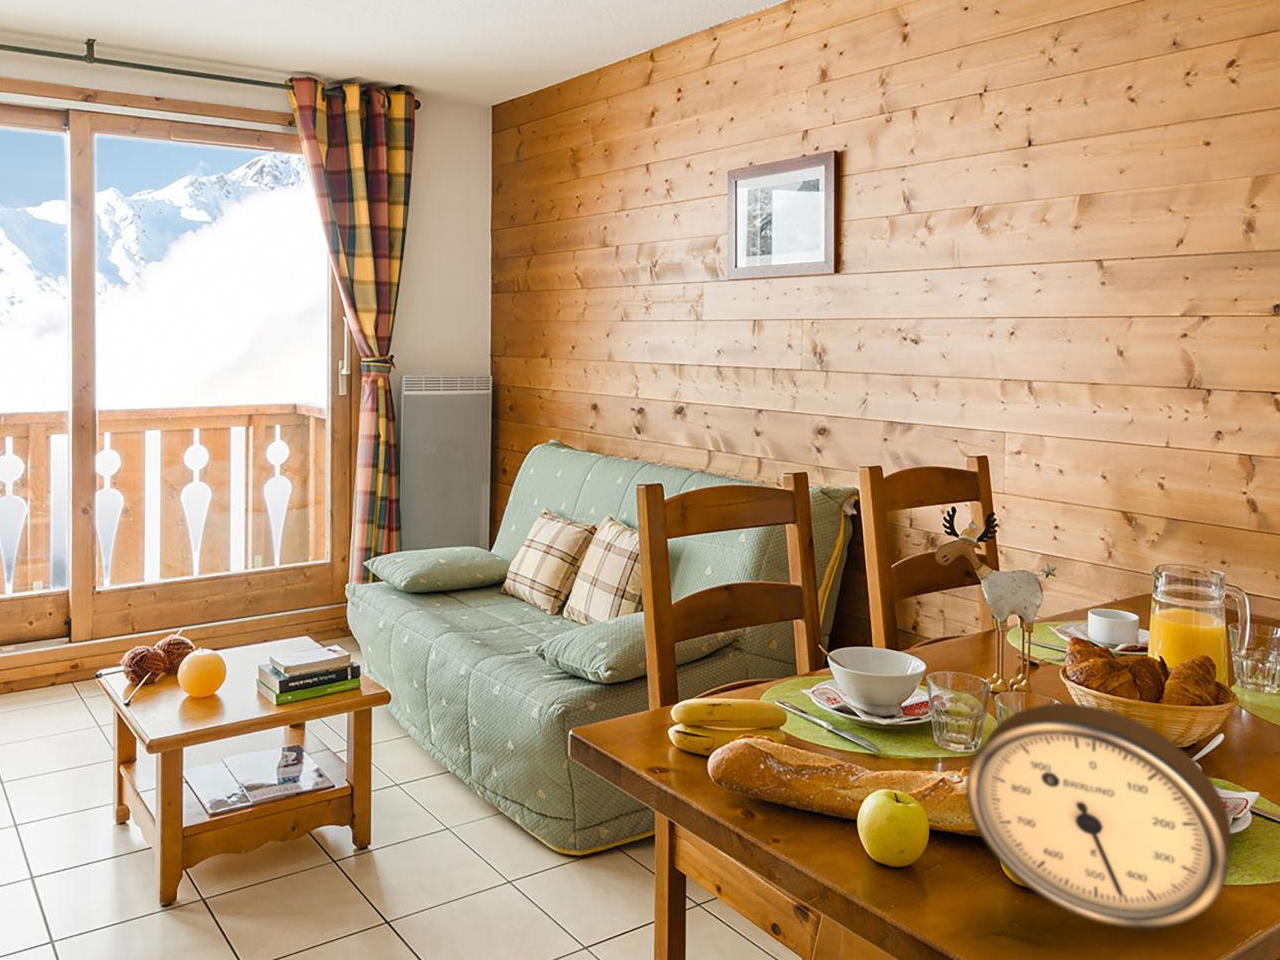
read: value=450 unit=g
